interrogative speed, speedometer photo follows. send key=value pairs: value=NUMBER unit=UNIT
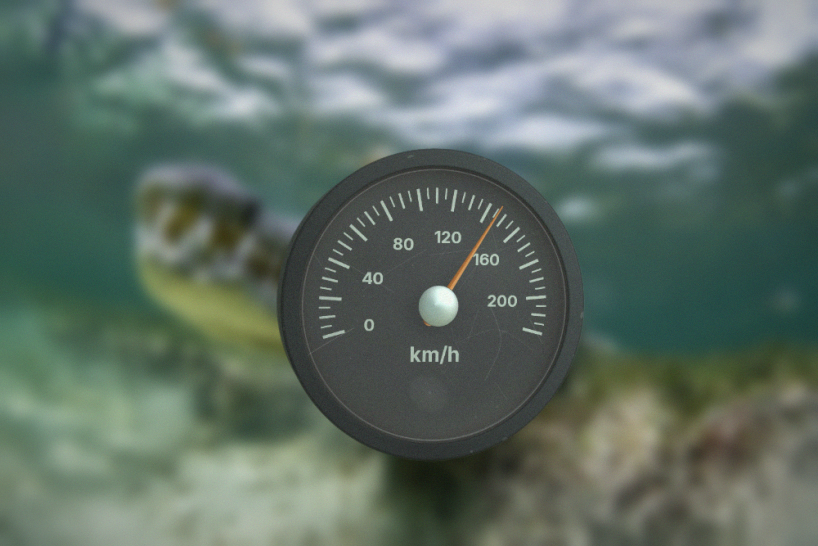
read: value=145 unit=km/h
